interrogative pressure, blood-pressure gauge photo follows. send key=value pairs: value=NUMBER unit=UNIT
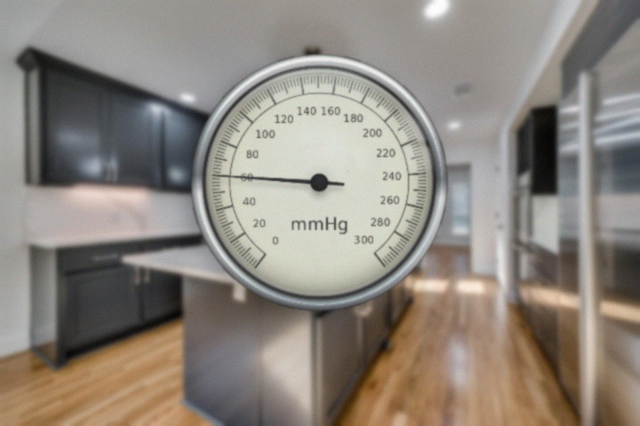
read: value=60 unit=mmHg
